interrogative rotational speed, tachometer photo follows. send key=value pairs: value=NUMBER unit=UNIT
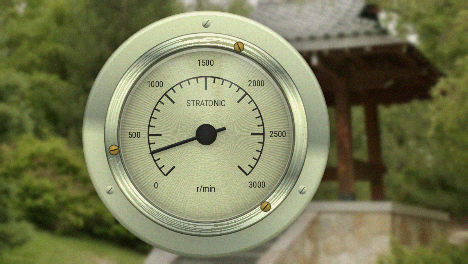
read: value=300 unit=rpm
